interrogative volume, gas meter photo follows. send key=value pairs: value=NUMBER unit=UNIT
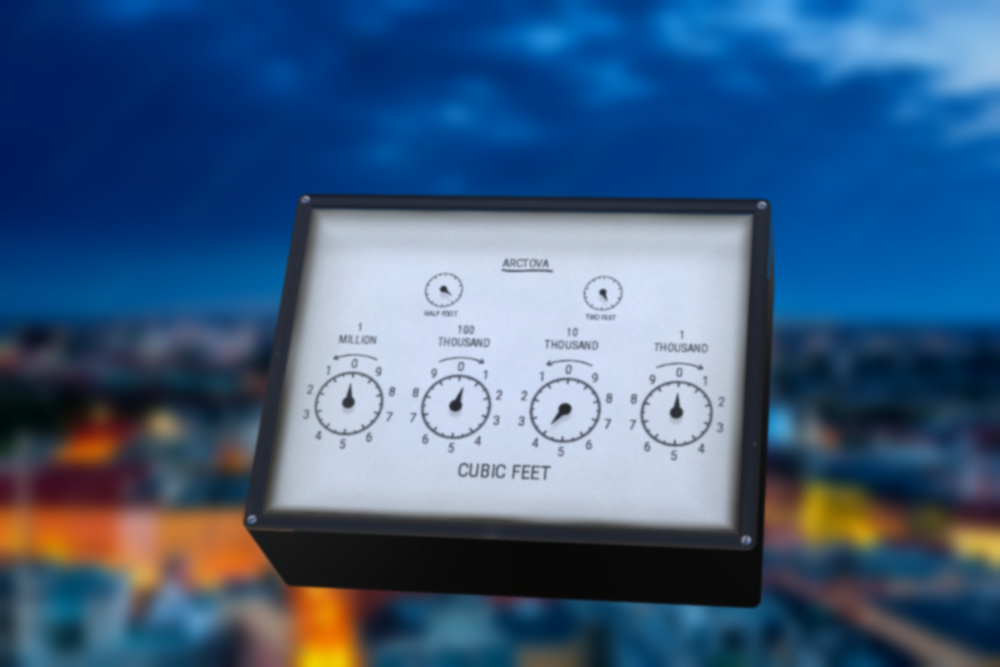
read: value=4000 unit=ft³
